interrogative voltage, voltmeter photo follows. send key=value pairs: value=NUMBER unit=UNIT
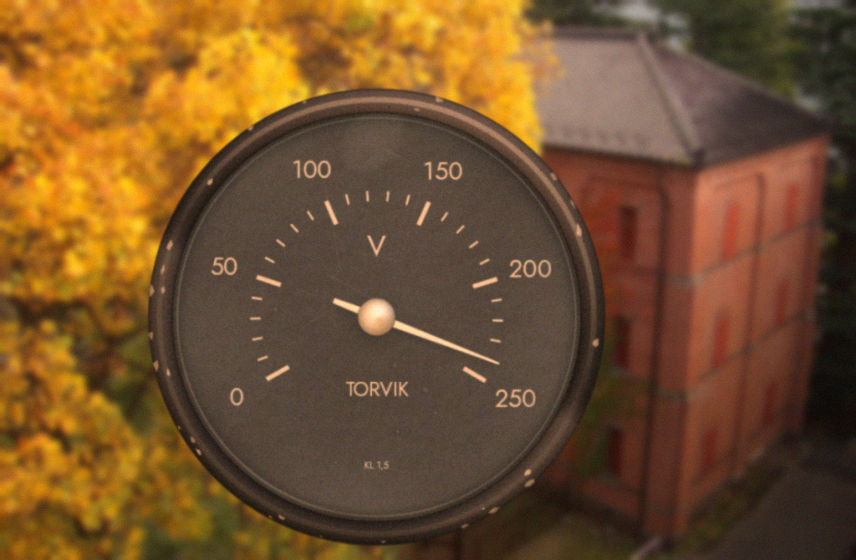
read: value=240 unit=V
